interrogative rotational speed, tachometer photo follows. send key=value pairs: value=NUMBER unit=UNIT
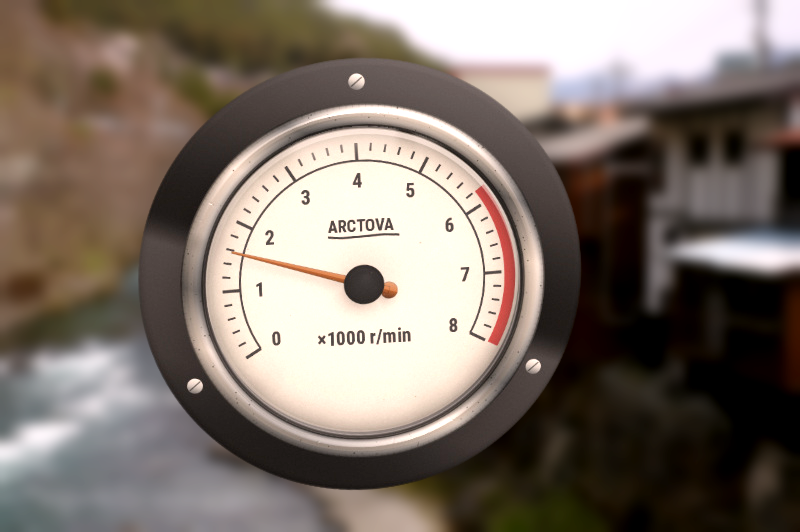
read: value=1600 unit=rpm
